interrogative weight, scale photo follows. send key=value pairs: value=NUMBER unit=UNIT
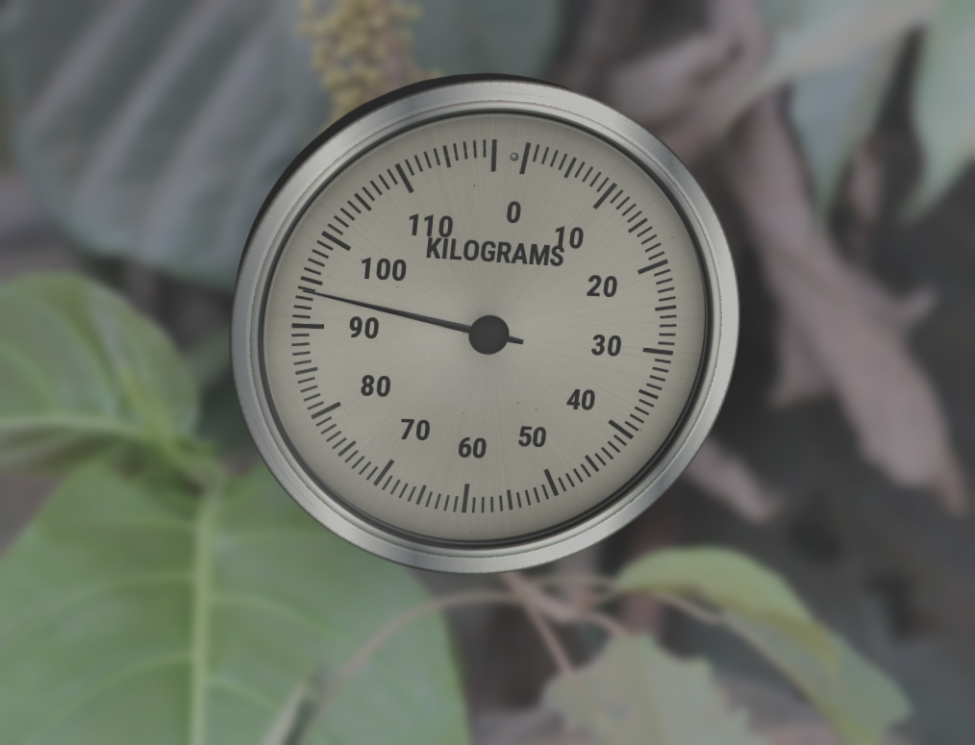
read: value=94 unit=kg
